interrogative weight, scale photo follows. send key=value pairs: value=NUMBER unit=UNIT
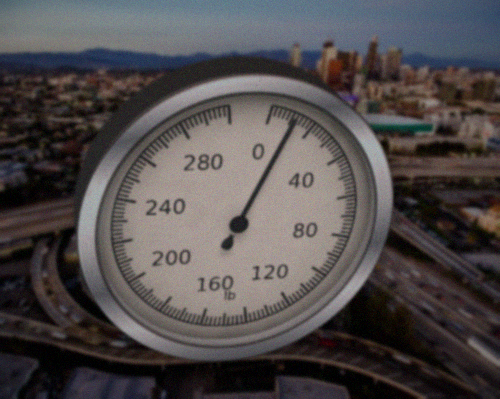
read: value=10 unit=lb
